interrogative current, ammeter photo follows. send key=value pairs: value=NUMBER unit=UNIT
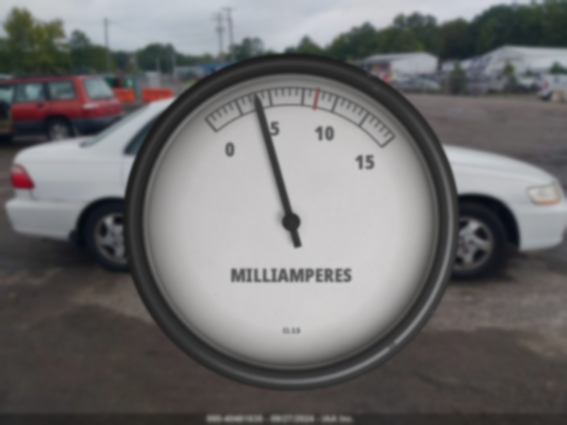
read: value=4 unit=mA
